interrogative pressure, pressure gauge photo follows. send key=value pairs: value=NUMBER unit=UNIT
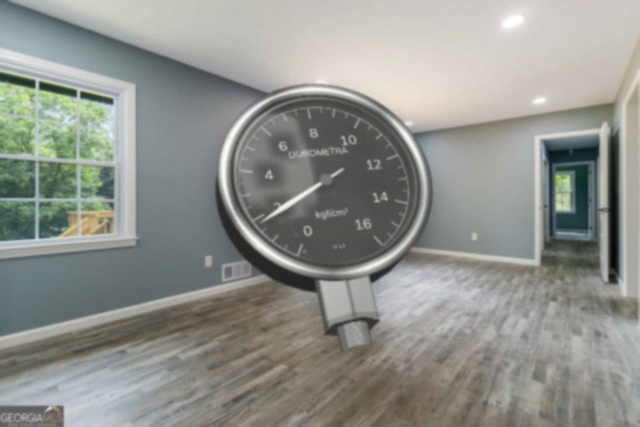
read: value=1.75 unit=kg/cm²
